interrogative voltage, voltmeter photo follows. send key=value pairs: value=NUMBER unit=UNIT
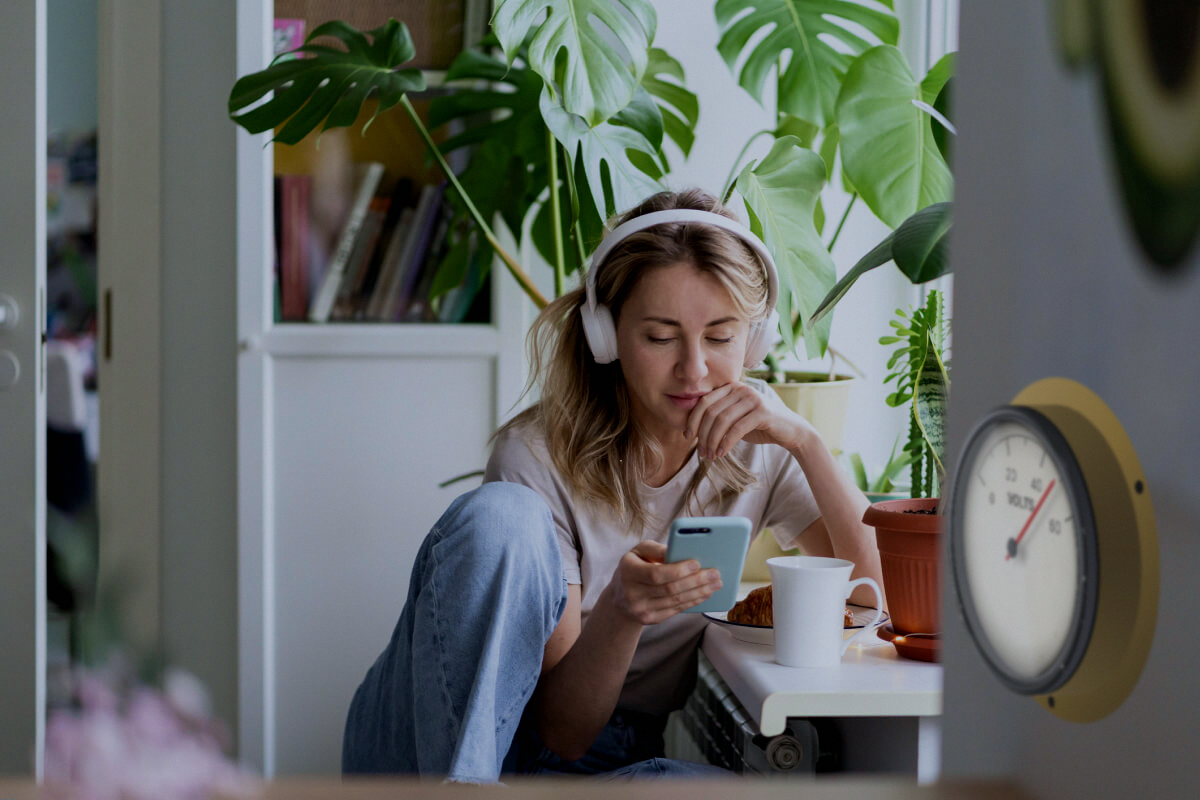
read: value=50 unit=V
